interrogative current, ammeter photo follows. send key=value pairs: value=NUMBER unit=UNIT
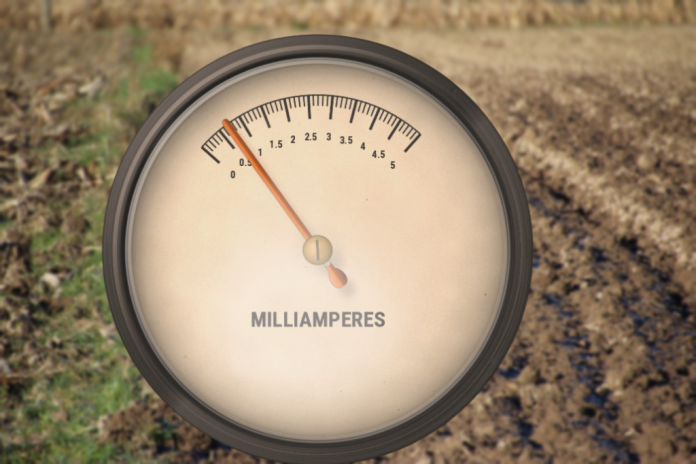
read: value=0.7 unit=mA
